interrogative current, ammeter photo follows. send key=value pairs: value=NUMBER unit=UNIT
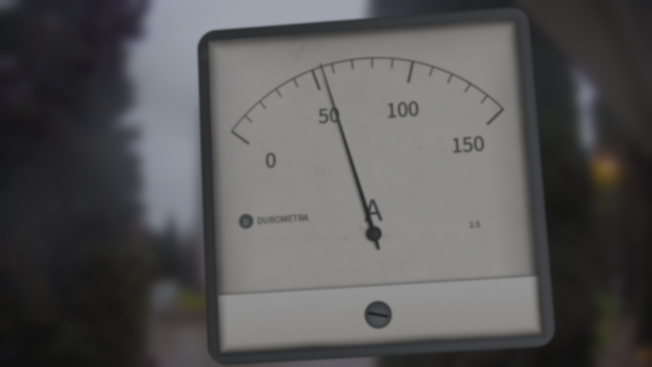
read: value=55 unit=A
